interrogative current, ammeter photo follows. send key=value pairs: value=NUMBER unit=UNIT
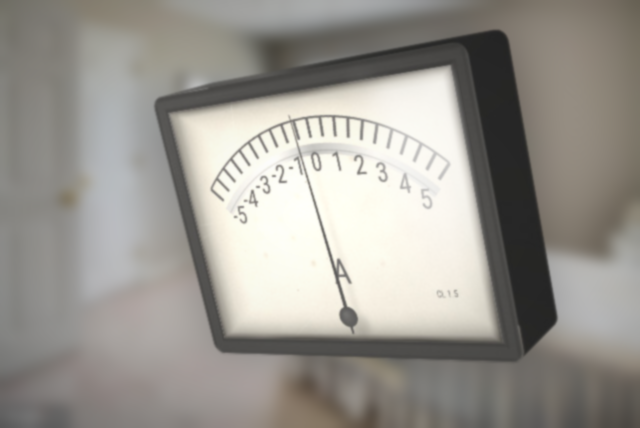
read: value=-0.5 unit=A
